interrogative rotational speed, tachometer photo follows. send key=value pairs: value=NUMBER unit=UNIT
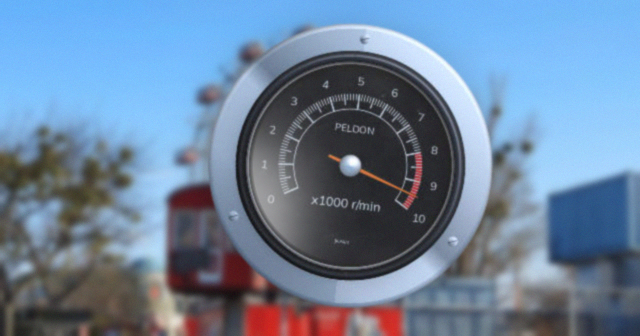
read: value=9500 unit=rpm
